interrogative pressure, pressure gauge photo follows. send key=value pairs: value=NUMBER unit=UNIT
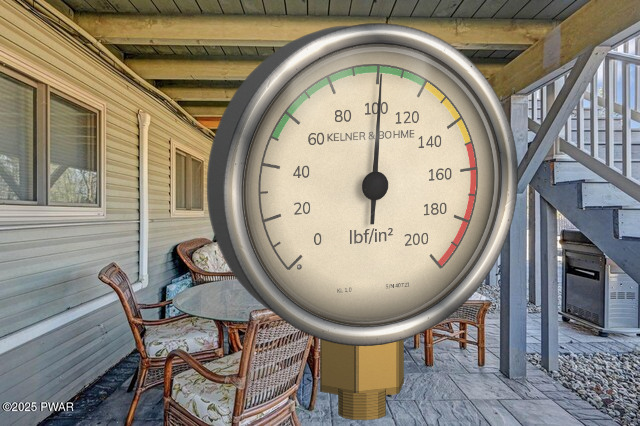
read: value=100 unit=psi
